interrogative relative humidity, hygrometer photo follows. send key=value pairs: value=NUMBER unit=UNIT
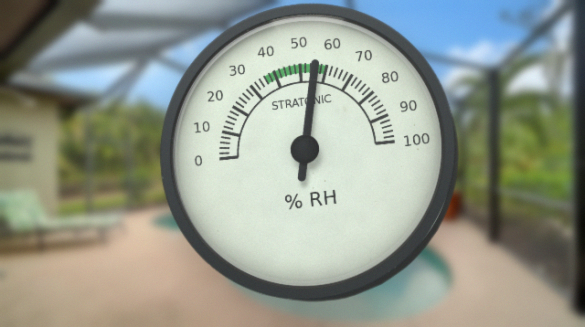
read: value=56 unit=%
